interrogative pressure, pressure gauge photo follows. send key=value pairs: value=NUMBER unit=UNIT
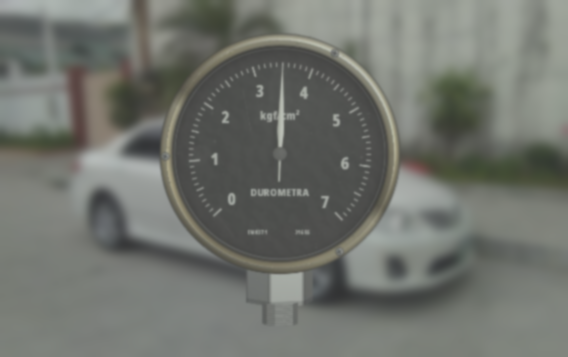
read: value=3.5 unit=kg/cm²
